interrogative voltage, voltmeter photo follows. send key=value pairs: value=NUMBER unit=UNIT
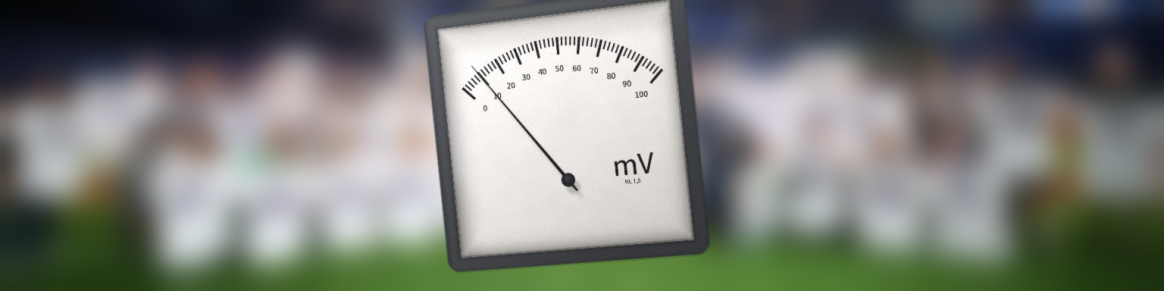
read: value=10 unit=mV
